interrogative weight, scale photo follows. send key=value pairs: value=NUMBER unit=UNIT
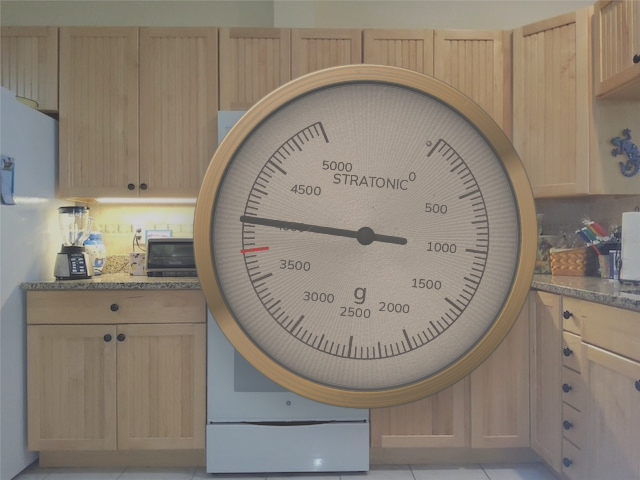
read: value=4000 unit=g
